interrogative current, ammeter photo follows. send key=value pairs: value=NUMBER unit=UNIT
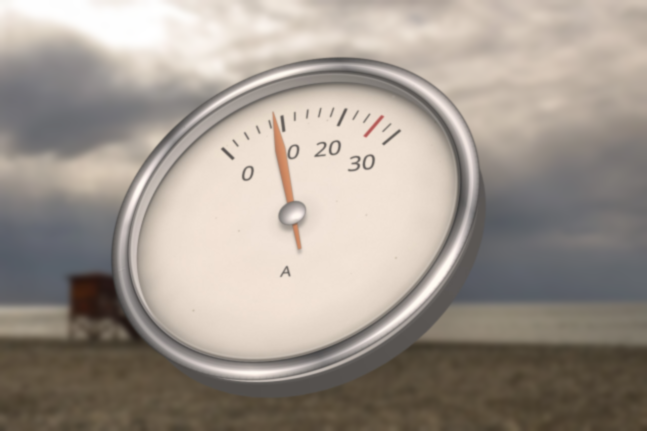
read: value=9 unit=A
